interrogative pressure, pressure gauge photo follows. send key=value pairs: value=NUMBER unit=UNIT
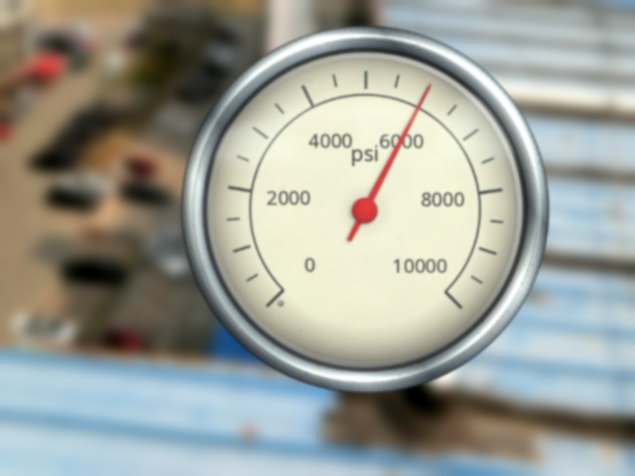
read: value=6000 unit=psi
